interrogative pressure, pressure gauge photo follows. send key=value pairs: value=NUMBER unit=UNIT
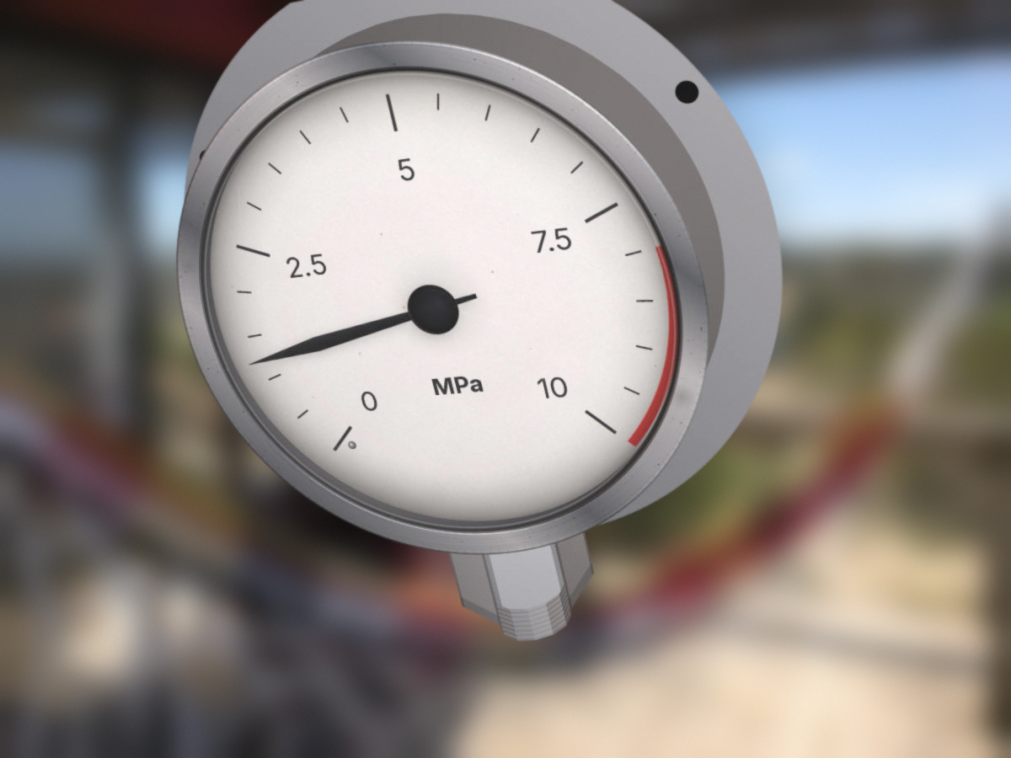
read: value=1.25 unit=MPa
